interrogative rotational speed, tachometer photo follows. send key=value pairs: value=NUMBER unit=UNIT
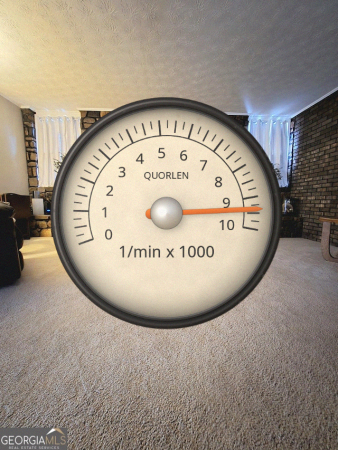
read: value=9375 unit=rpm
